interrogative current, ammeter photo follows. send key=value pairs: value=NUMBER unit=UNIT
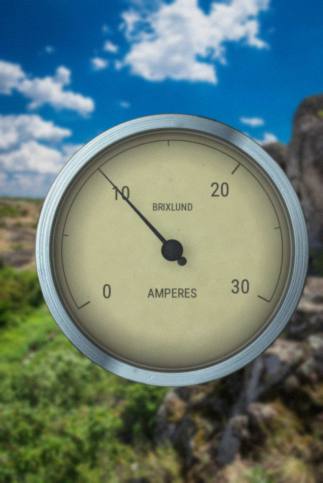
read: value=10 unit=A
